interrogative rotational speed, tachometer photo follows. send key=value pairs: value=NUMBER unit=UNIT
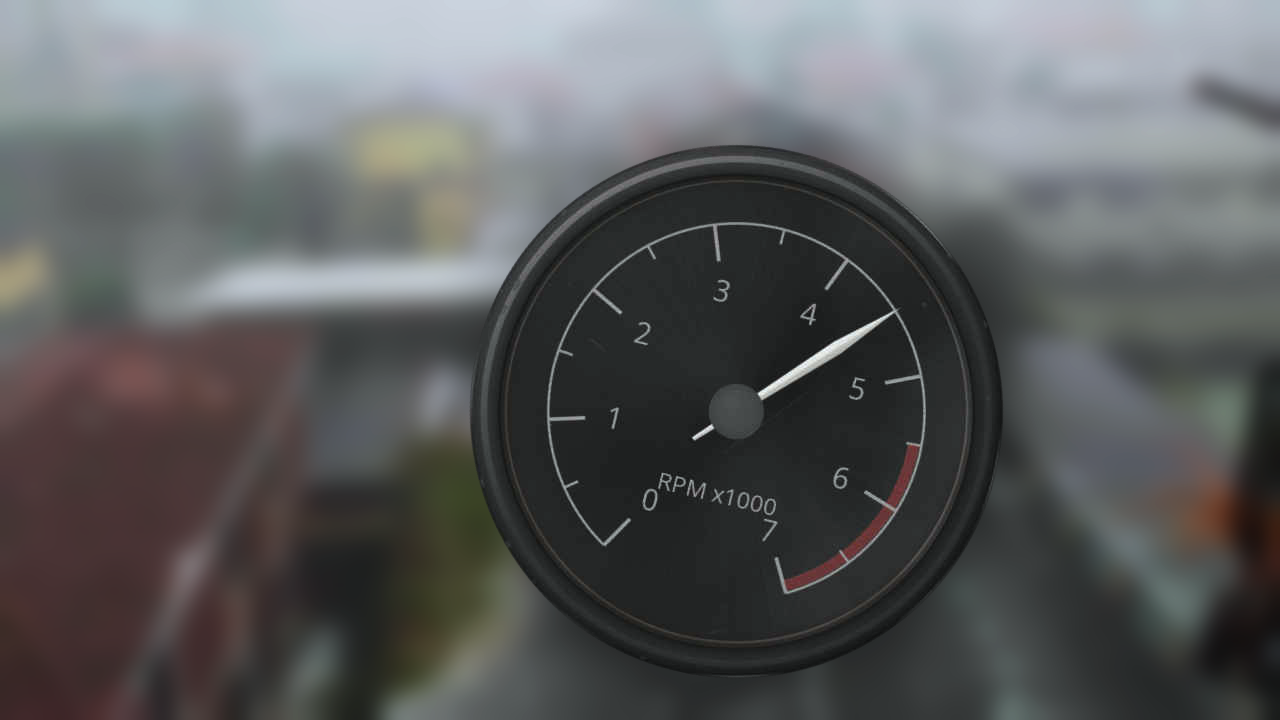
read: value=4500 unit=rpm
